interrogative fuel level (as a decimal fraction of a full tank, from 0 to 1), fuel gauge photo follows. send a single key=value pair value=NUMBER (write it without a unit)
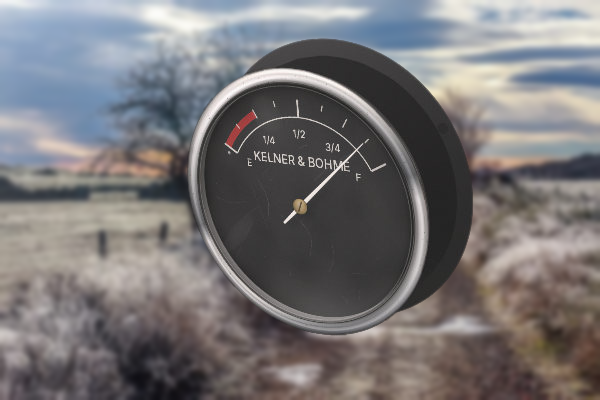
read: value=0.875
